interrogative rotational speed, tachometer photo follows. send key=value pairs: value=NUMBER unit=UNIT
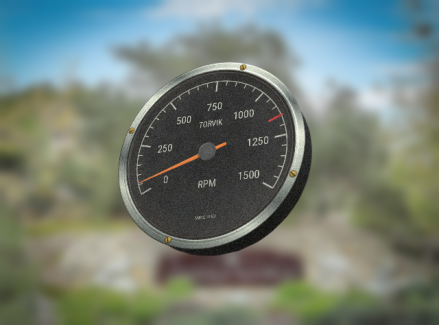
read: value=50 unit=rpm
